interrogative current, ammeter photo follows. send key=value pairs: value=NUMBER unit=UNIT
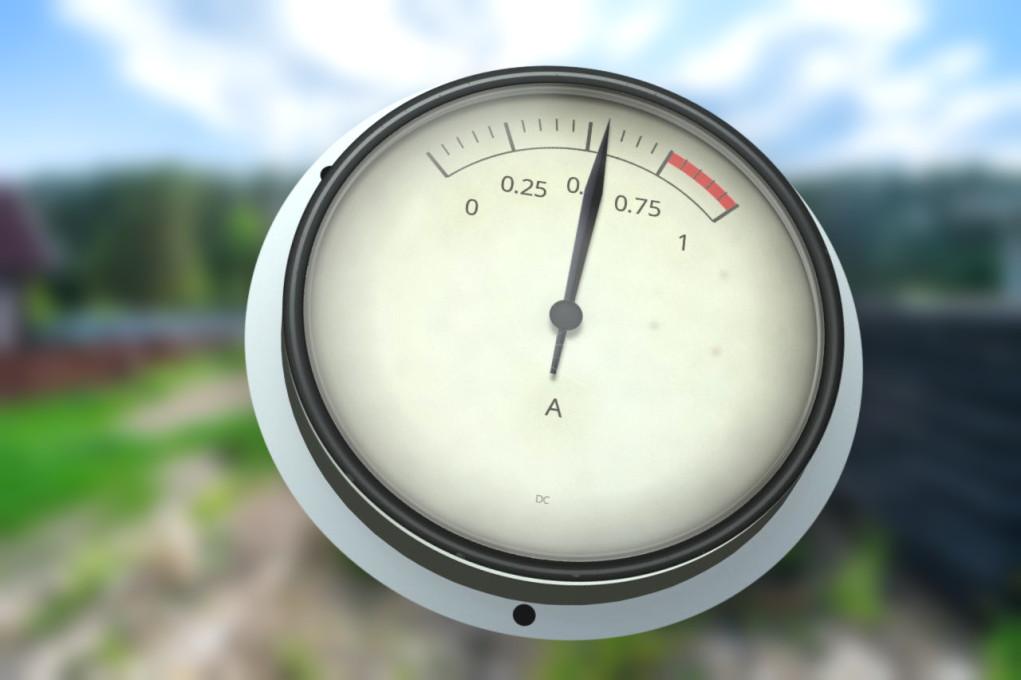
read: value=0.55 unit=A
